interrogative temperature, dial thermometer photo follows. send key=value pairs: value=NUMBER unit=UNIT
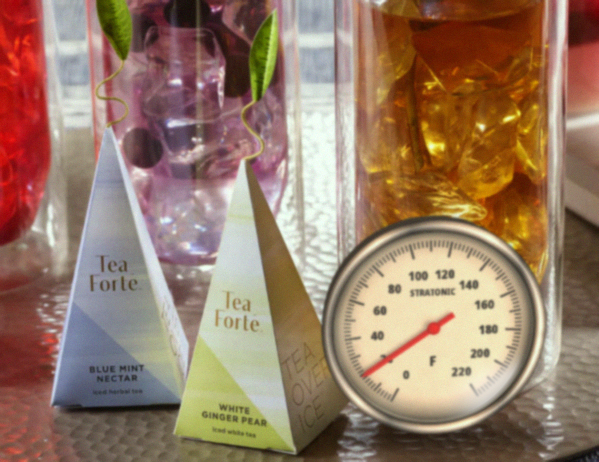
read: value=20 unit=°F
